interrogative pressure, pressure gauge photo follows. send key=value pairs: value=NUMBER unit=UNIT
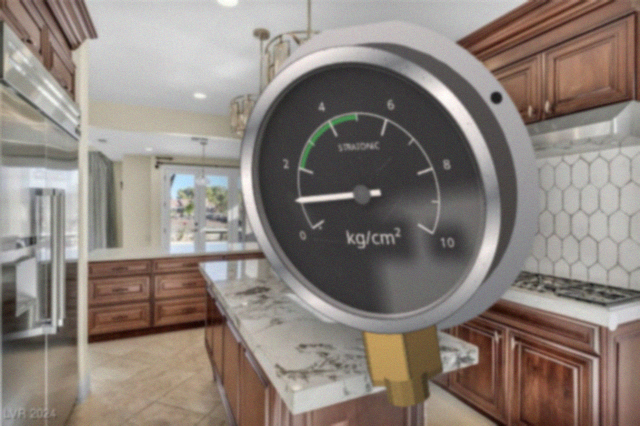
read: value=1 unit=kg/cm²
